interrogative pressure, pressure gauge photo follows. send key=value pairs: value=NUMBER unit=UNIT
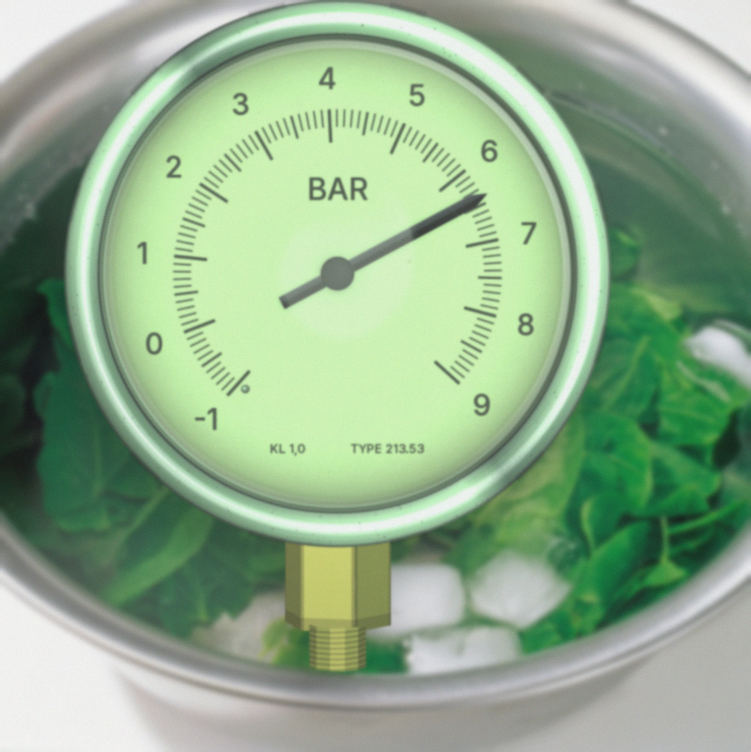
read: value=6.4 unit=bar
